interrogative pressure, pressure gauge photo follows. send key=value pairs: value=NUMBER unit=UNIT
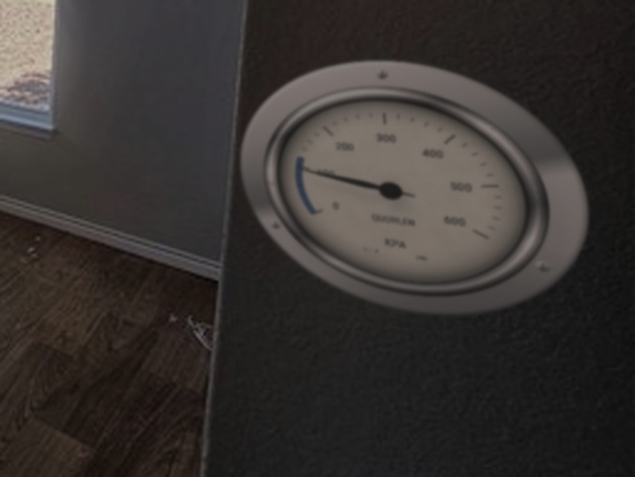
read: value=100 unit=kPa
